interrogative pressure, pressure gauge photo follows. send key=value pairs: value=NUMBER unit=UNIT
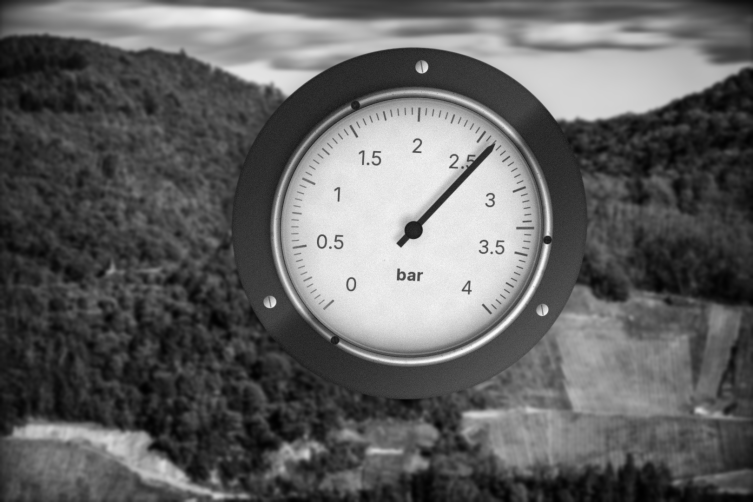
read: value=2.6 unit=bar
